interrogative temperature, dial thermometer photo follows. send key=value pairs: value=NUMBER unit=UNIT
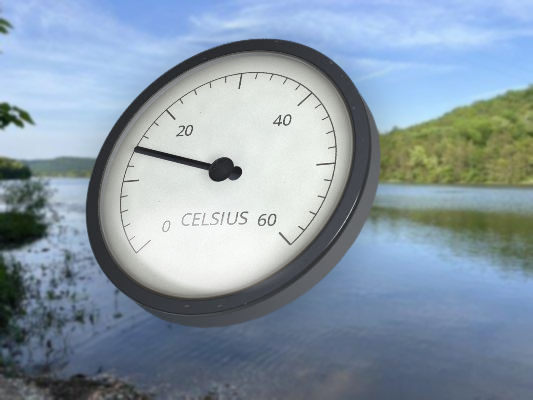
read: value=14 unit=°C
